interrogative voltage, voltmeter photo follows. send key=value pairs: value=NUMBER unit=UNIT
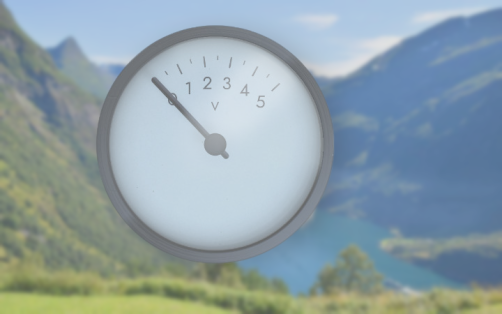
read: value=0 unit=V
